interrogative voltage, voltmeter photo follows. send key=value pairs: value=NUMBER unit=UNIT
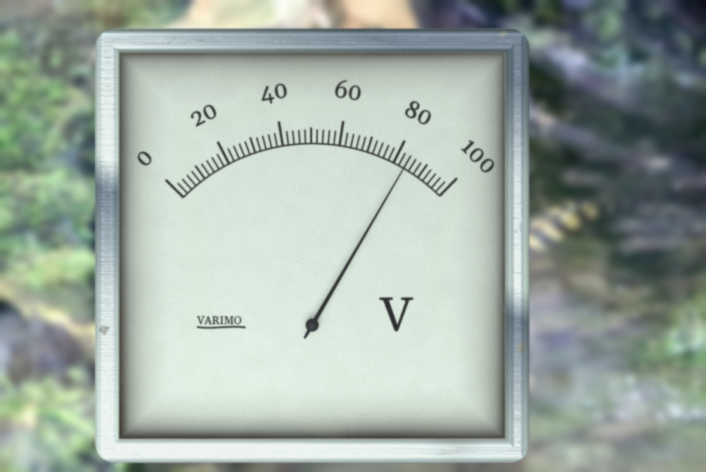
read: value=84 unit=V
